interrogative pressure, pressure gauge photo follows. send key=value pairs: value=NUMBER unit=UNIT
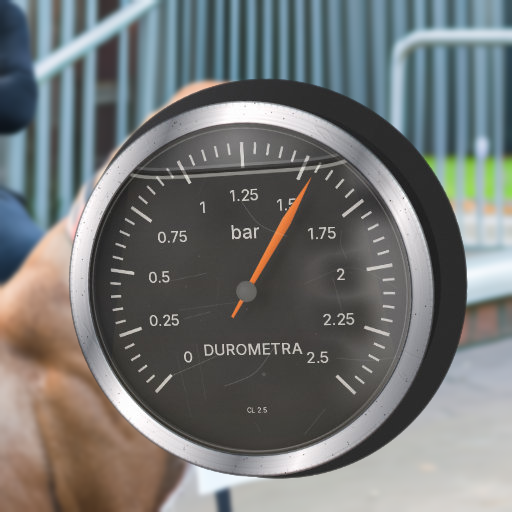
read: value=1.55 unit=bar
